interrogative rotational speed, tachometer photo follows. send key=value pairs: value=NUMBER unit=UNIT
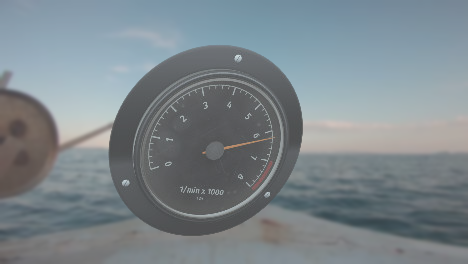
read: value=6200 unit=rpm
